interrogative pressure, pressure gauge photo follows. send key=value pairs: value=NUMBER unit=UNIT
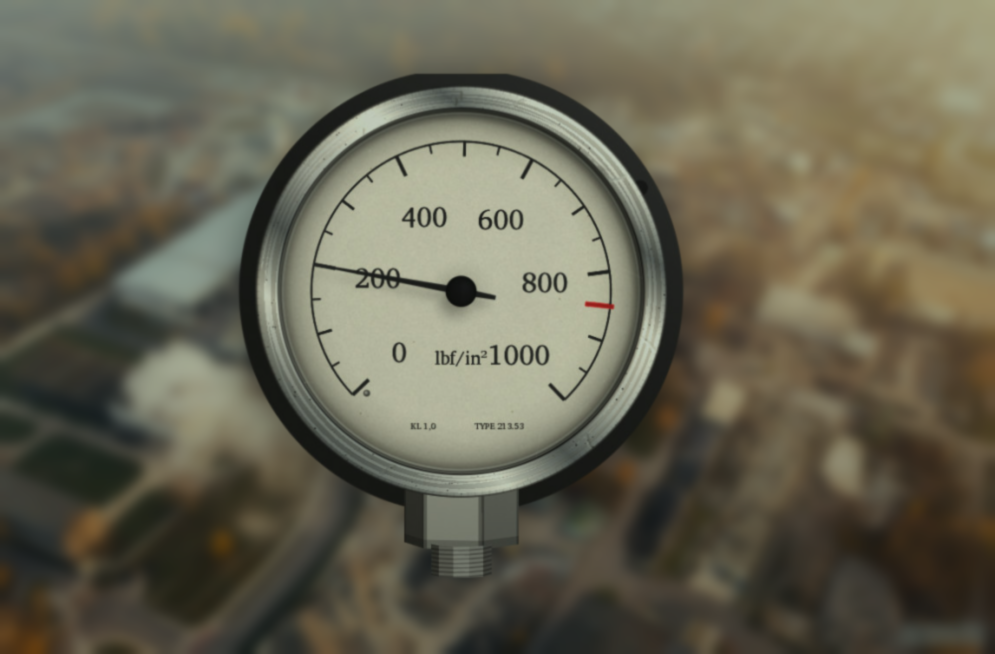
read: value=200 unit=psi
